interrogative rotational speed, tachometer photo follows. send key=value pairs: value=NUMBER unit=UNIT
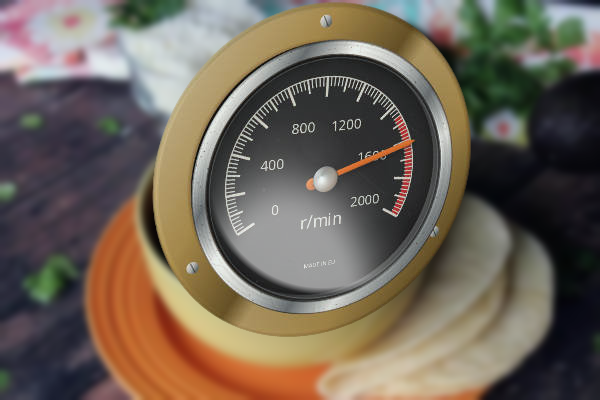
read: value=1600 unit=rpm
